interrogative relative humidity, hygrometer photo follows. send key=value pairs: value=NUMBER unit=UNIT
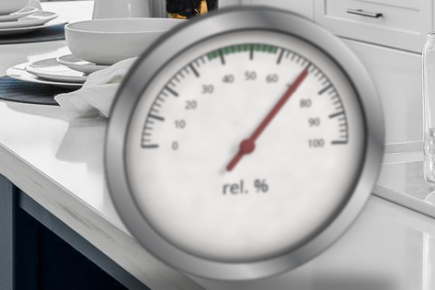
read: value=70 unit=%
